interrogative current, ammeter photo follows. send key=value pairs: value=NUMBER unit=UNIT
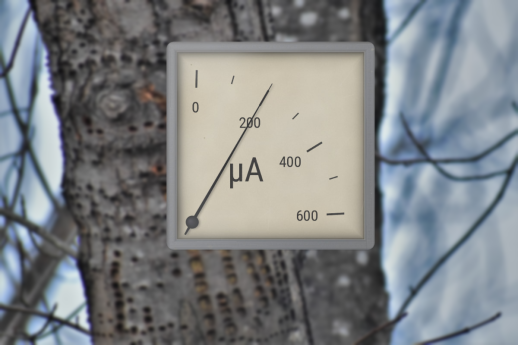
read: value=200 unit=µA
